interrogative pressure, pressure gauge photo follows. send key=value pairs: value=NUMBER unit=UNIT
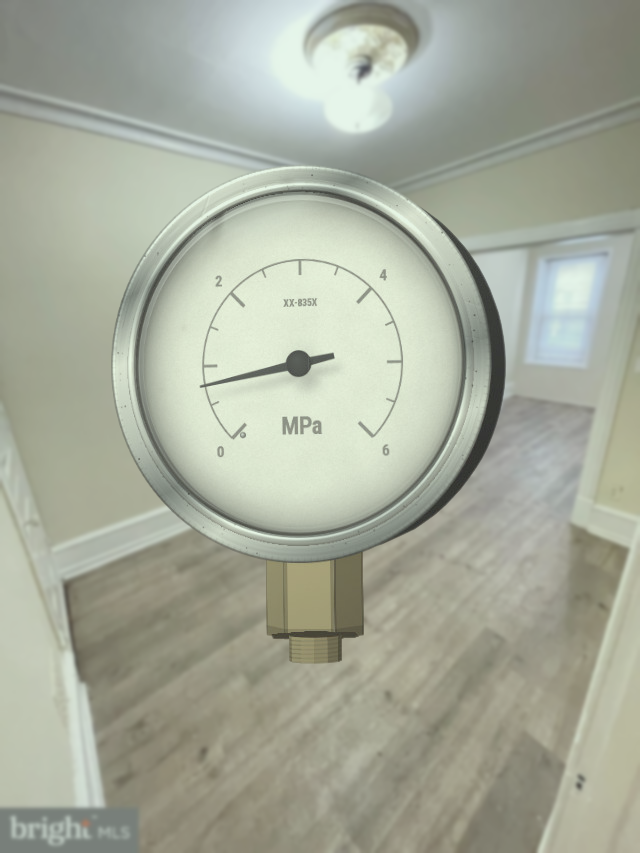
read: value=0.75 unit=MPa
